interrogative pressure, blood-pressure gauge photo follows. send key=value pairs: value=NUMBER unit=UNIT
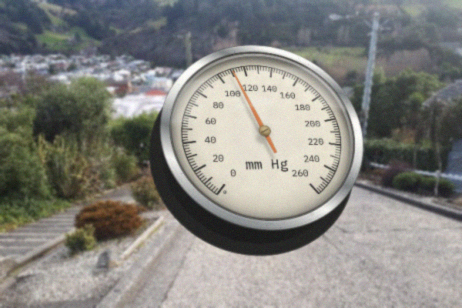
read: value=110 unit=mmHg
